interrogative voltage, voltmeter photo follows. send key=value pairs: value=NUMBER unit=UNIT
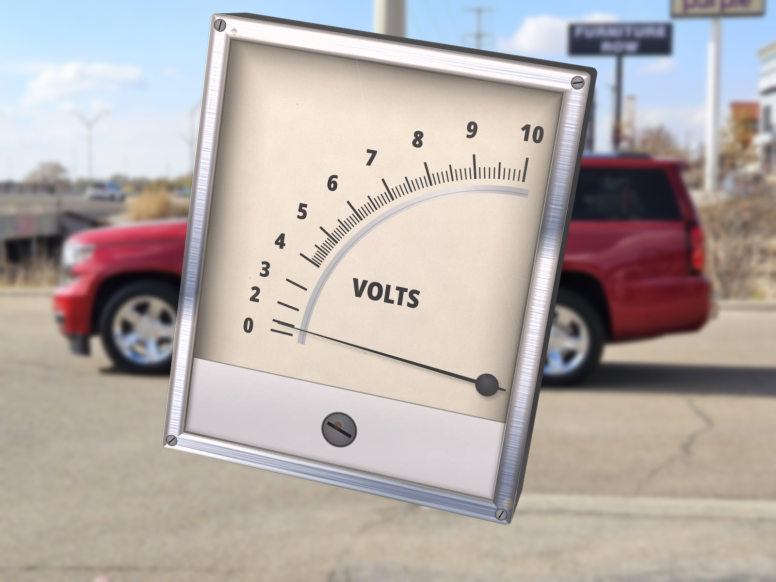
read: value=1 unit=V
